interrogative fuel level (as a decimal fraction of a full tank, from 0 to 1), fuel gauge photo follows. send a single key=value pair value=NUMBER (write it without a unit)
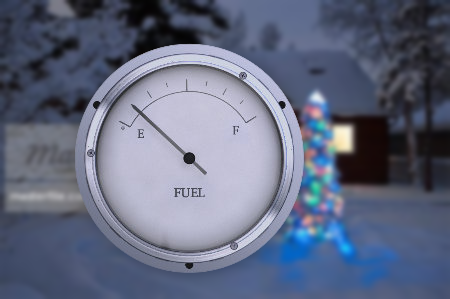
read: value=0.125
